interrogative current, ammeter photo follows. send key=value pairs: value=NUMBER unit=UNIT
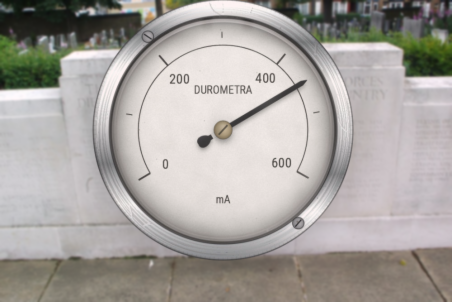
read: value=450 unit=mA
